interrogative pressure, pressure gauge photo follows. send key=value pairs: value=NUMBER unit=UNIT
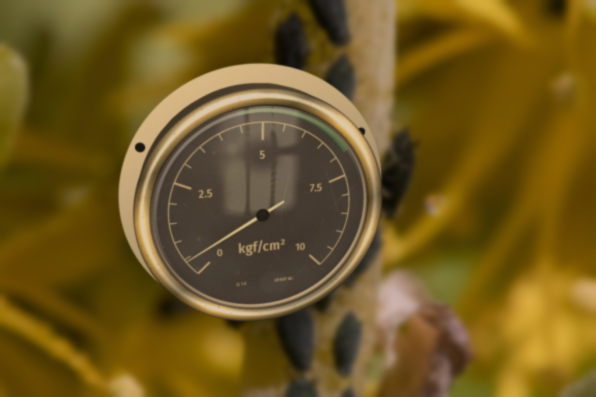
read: value=0.5 unit=kg/cm²
